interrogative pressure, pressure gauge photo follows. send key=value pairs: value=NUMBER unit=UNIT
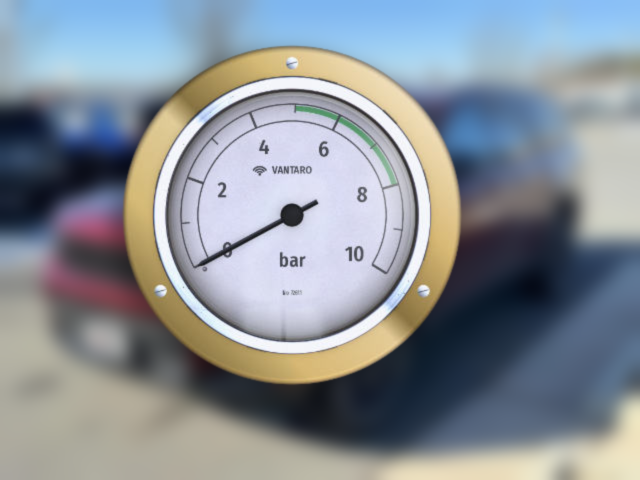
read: value=0 unit=bar
